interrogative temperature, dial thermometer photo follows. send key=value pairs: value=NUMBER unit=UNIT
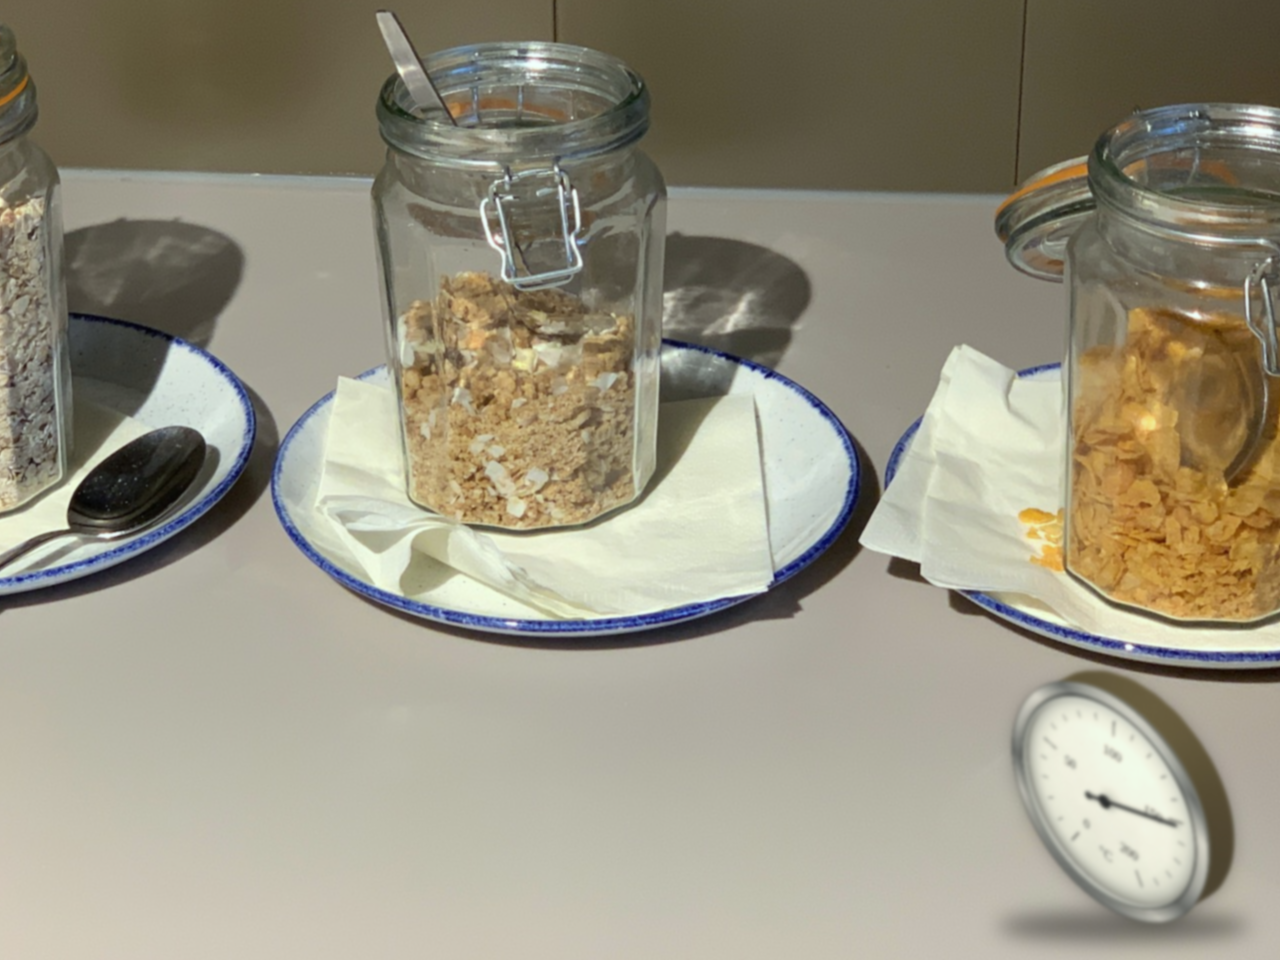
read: value=150 unit=°C
